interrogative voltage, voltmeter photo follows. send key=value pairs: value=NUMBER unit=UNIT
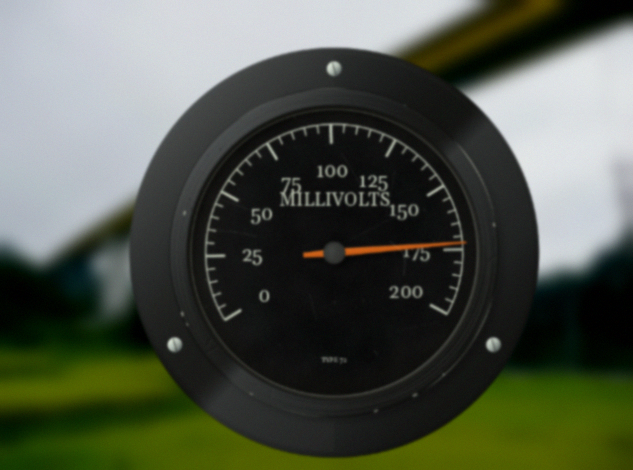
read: value=172.5 unit=mV
